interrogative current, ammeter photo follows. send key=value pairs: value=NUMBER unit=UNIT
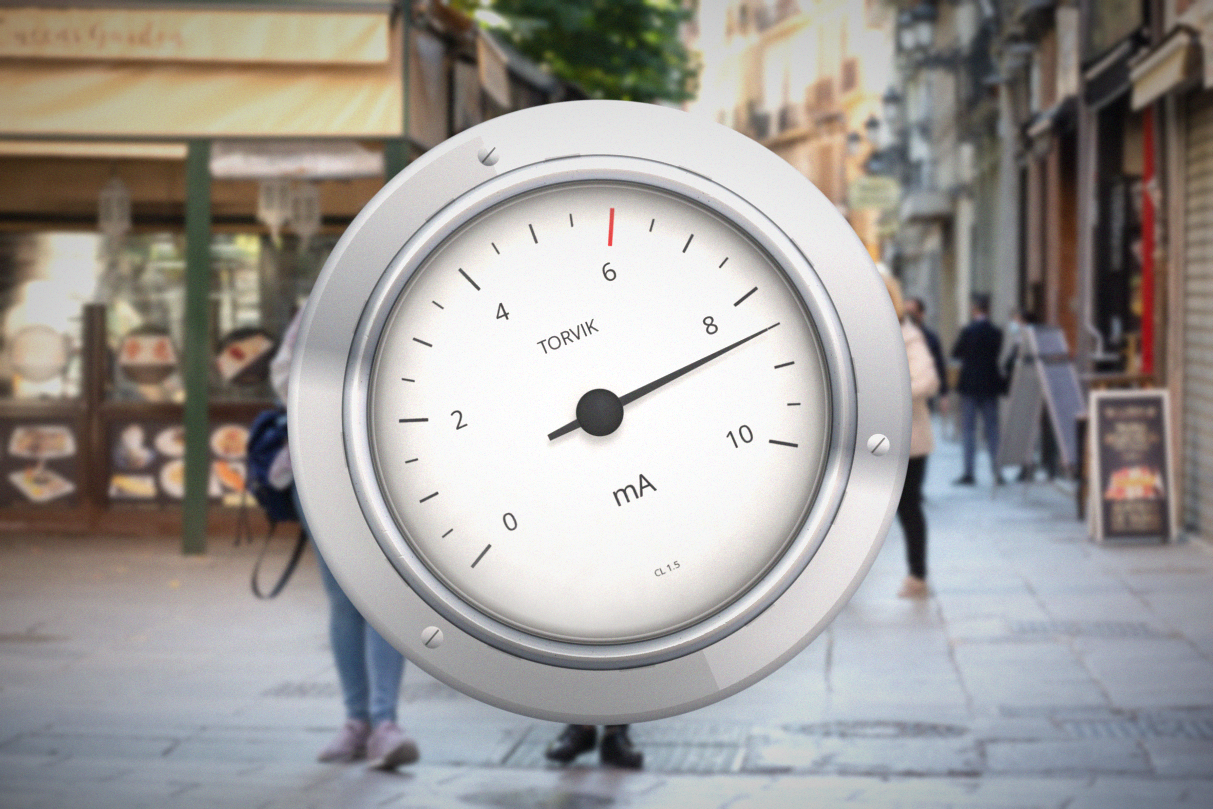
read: value=8.5 unit=mA
